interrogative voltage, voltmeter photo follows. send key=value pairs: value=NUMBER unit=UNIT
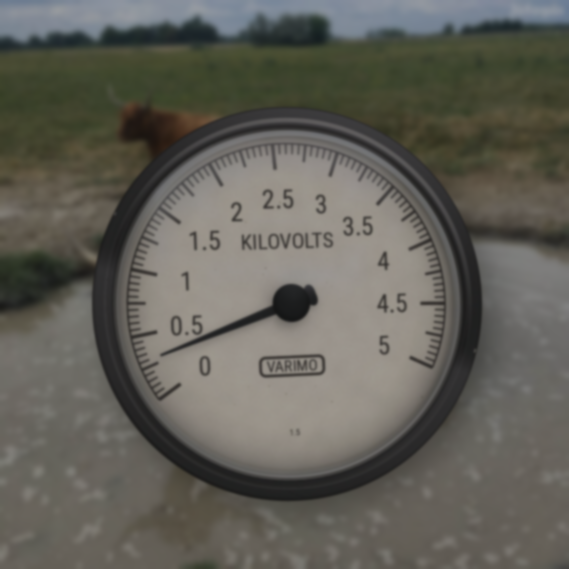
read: value=0.3 unit=kV
